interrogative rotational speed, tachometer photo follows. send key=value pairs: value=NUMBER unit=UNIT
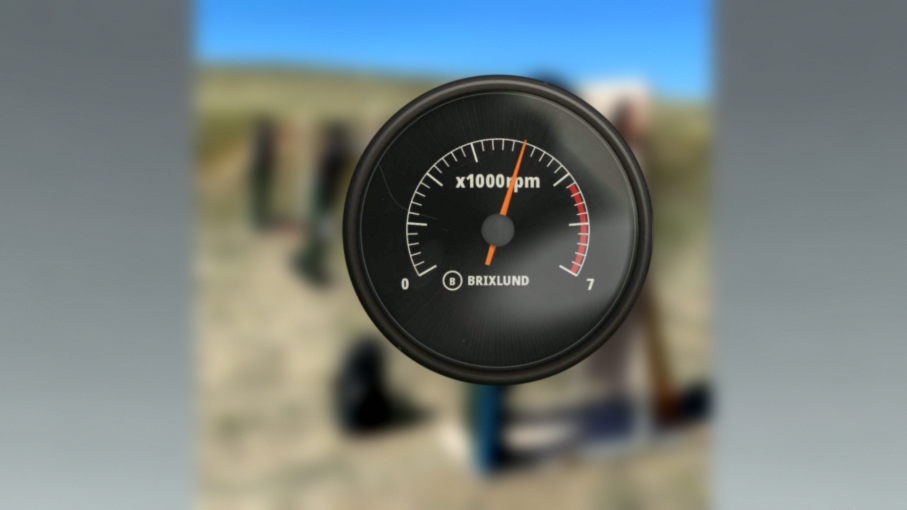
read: value=4000 unit=rpm
